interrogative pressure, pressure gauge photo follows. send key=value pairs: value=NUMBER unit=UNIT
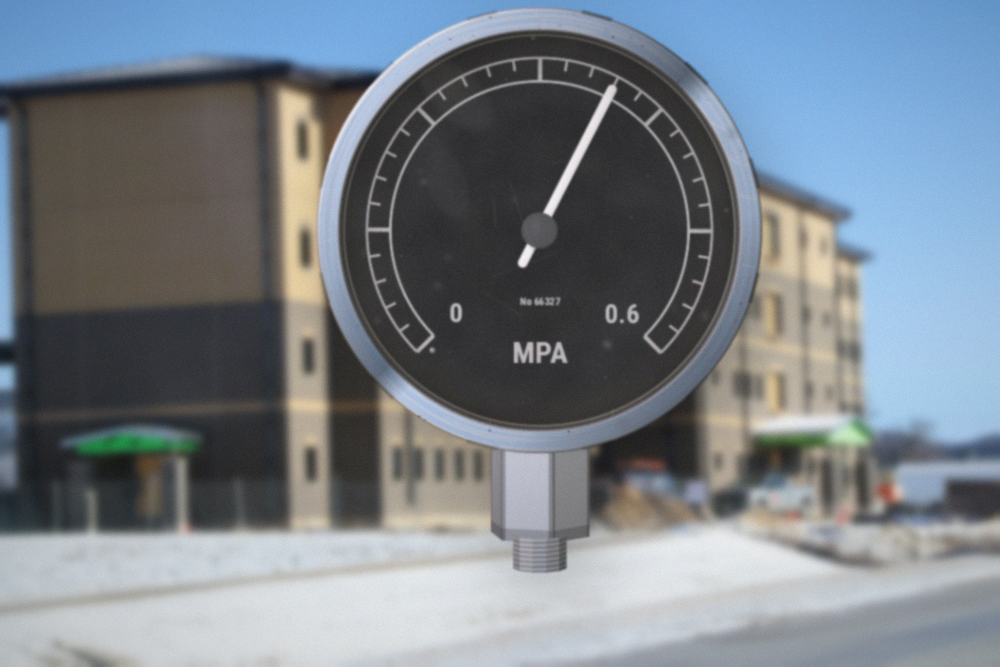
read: value=0.36 unit=MPa
